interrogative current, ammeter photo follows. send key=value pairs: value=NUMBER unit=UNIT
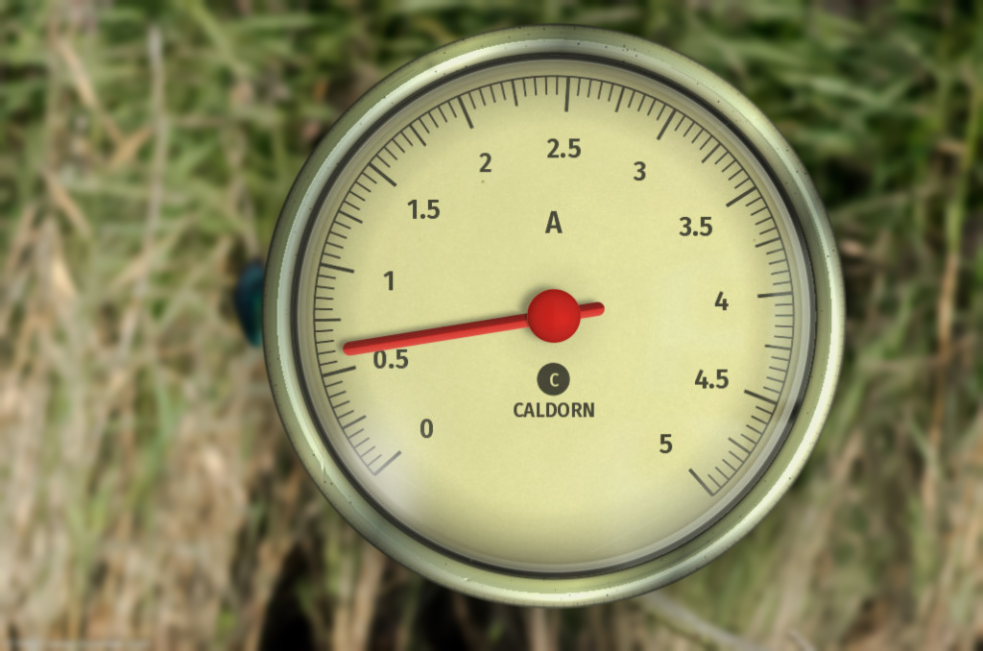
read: value=0.6 unit=A
